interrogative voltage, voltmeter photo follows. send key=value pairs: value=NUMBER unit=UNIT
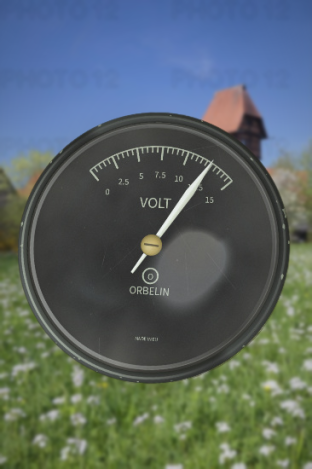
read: value=12.5 unit=V
